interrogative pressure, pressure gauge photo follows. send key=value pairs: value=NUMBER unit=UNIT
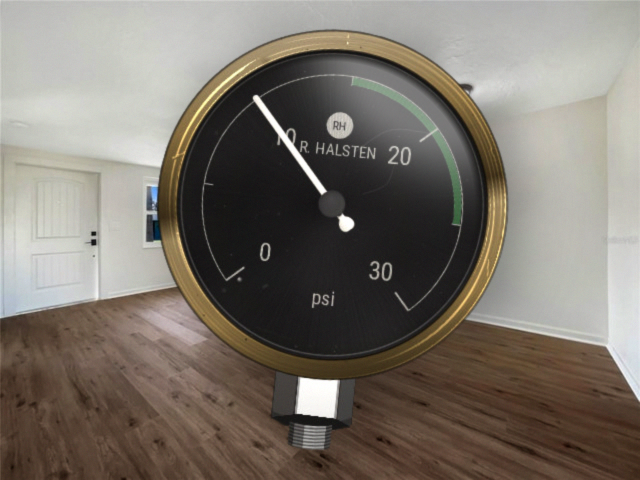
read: value=10 unit=psi
